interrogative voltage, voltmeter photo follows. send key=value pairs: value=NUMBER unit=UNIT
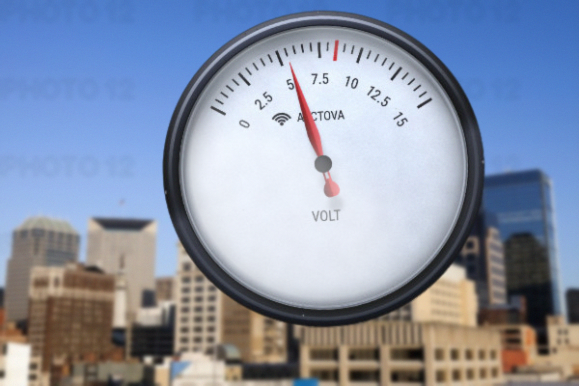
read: value=5.5 unit=V
